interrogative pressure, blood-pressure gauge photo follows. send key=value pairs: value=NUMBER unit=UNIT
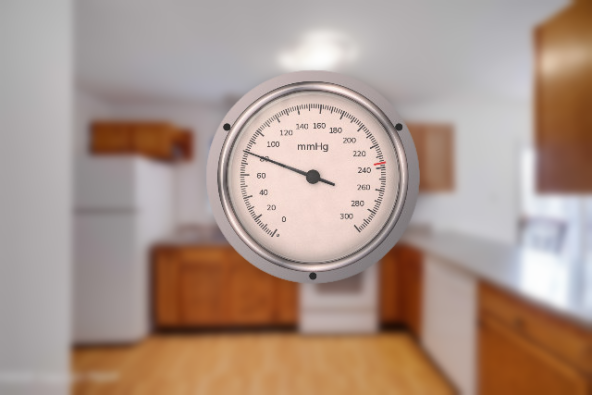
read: value=80 unit=mmHg
